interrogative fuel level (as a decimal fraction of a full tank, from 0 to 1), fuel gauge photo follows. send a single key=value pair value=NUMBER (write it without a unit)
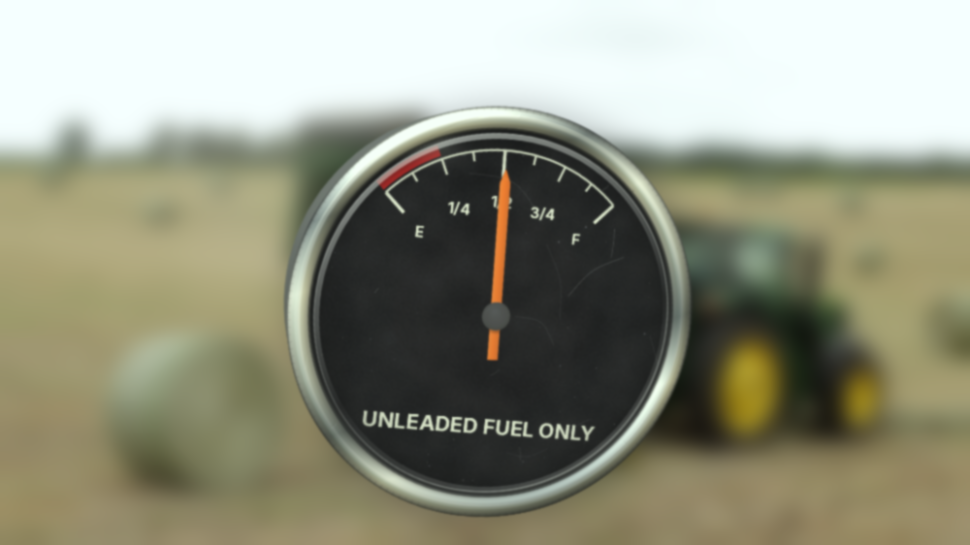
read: value=0.5
